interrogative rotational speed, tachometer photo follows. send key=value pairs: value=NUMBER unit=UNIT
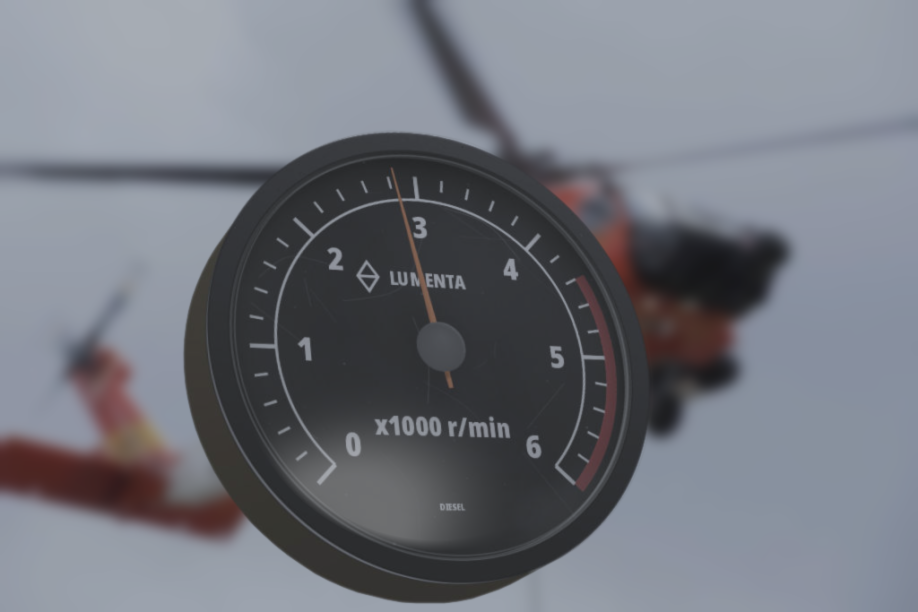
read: value=2800 unit=rpm
